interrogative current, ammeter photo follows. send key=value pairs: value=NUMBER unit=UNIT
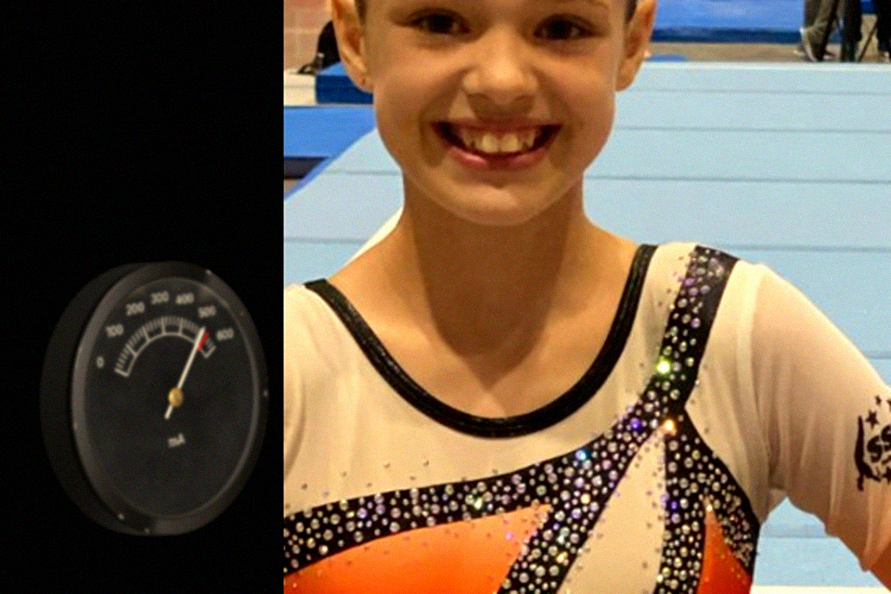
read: value=500 unit=mA
